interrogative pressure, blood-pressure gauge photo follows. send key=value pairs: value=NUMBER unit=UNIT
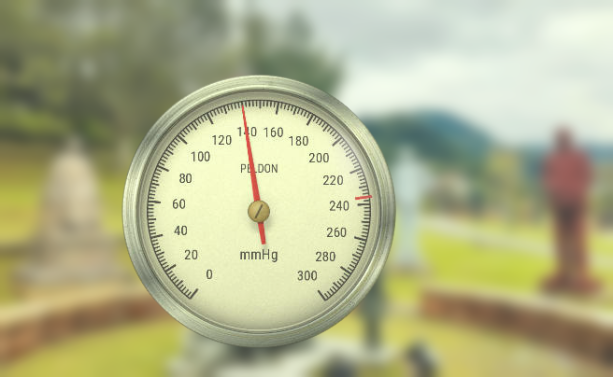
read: value=140 unit=mmHg
